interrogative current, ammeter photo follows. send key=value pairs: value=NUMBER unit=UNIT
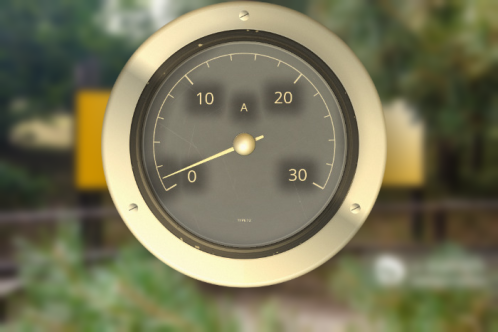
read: value=1 unit=A
